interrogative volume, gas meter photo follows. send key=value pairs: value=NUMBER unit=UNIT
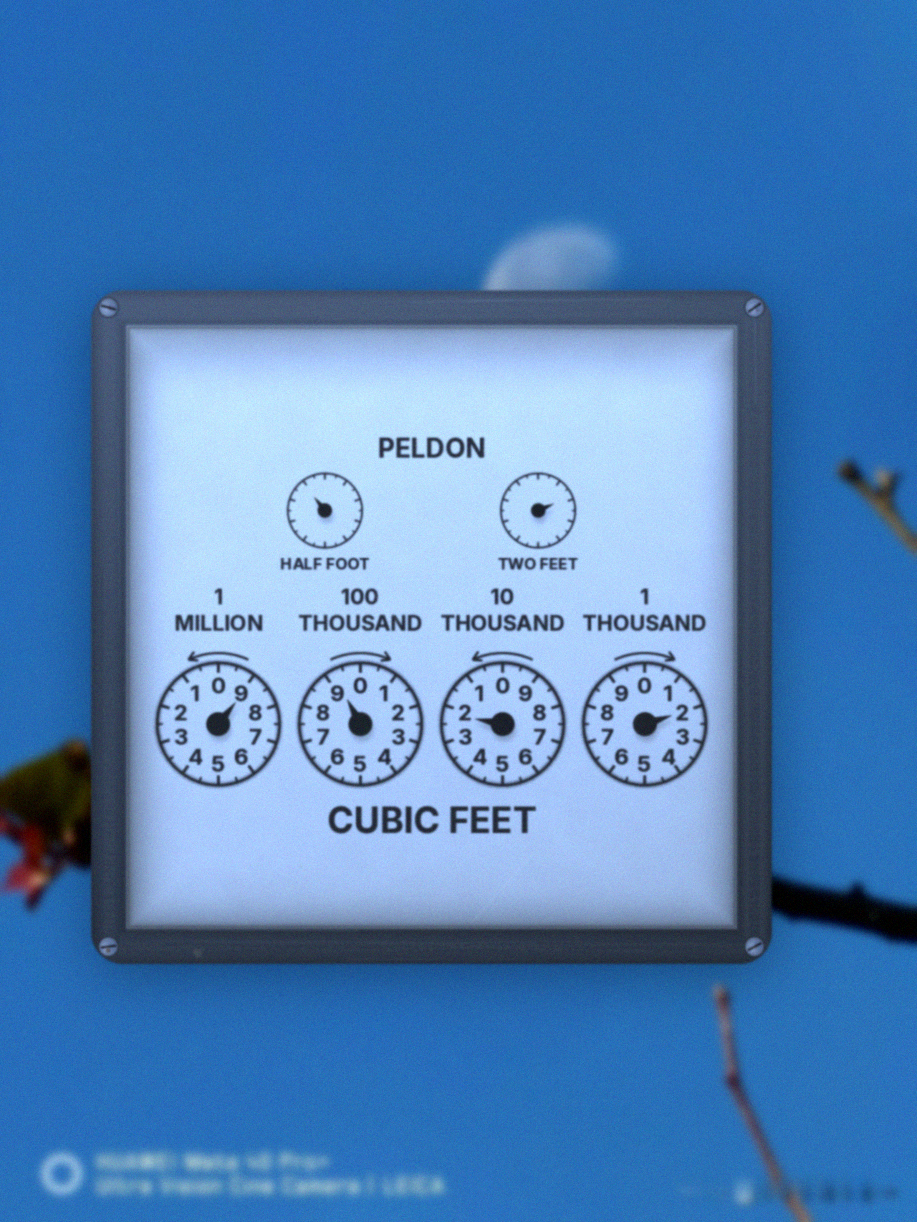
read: value=892200 unit=ft³
